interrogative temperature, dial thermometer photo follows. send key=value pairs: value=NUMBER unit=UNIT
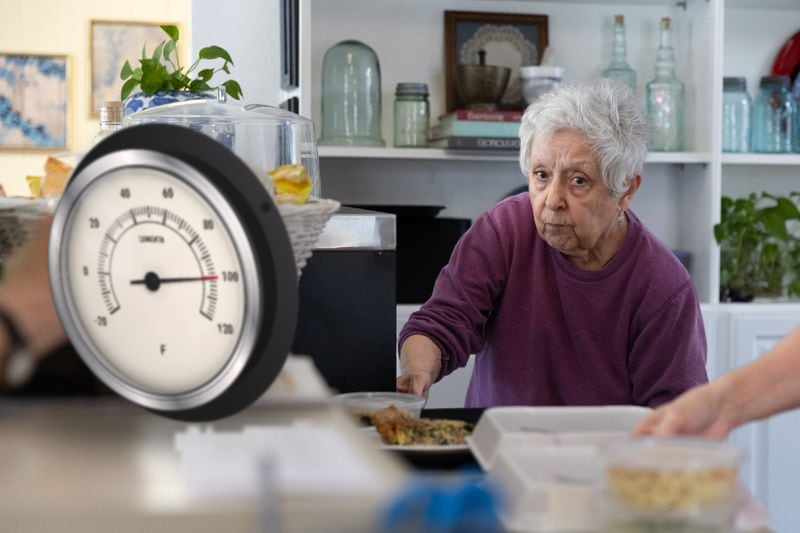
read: value=100 unit=°F
